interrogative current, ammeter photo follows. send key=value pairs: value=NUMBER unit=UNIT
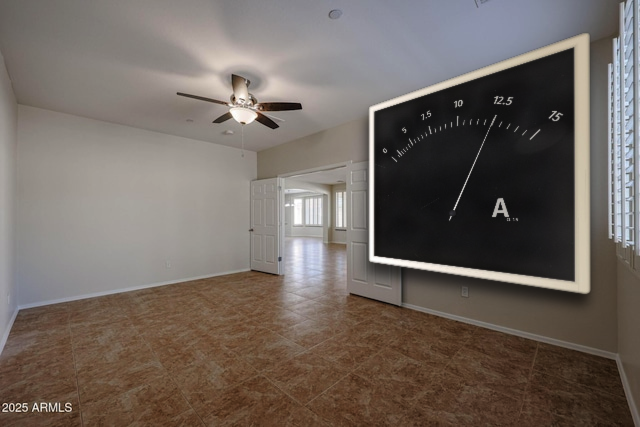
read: value=12.5 unit=A
